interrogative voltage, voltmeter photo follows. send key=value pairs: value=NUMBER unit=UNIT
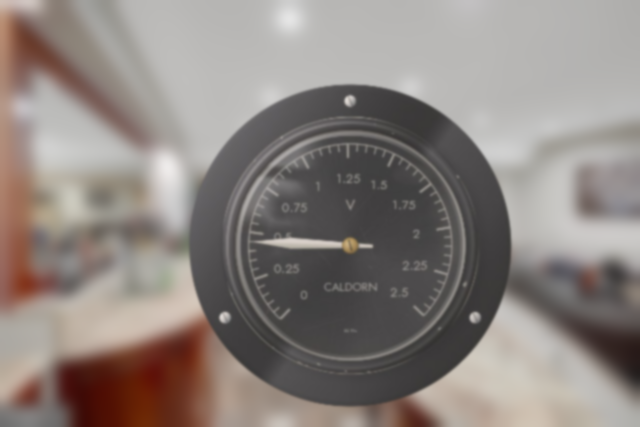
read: value=0.45 unit=V
